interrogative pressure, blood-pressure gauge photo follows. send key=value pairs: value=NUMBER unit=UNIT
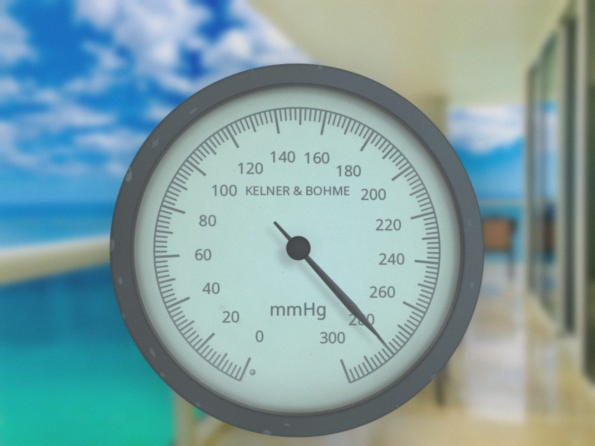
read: value=280 unit=mmHg
